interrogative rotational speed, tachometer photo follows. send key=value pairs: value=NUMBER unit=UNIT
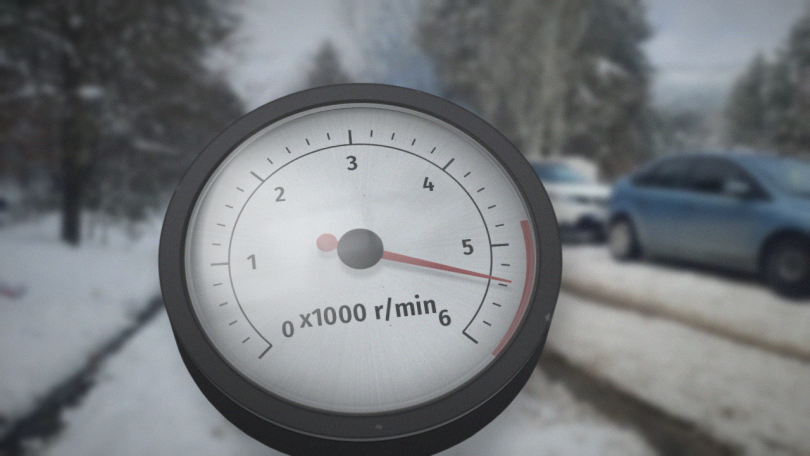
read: value=5400 unit=rpm
